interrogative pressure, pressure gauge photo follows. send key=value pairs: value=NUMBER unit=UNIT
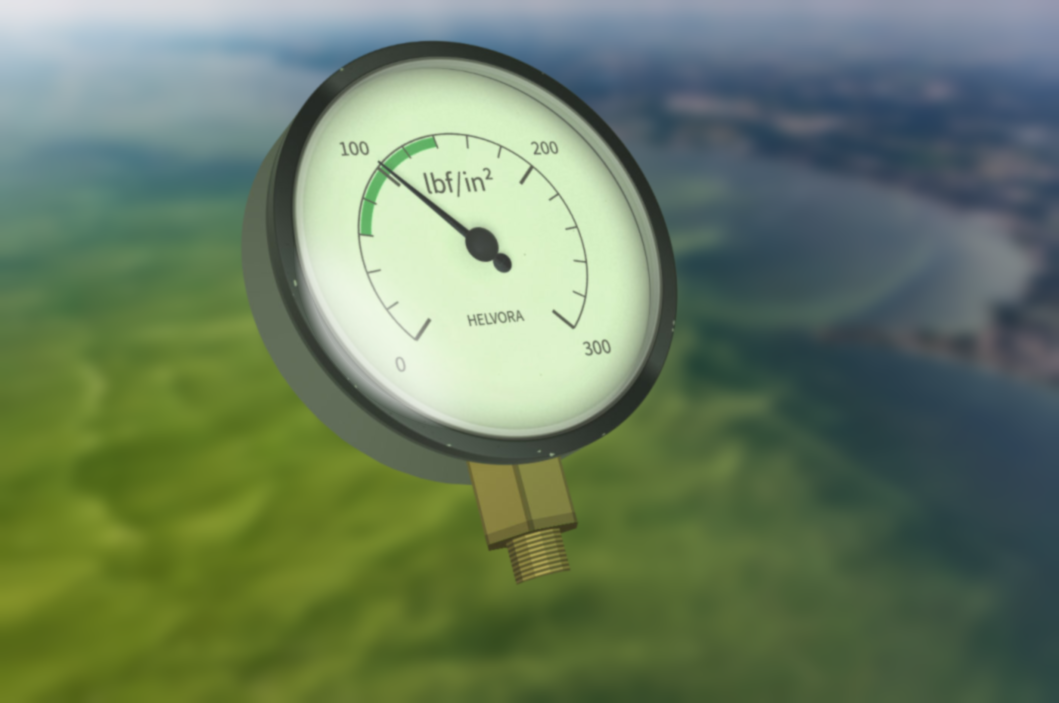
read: value=100 unit=psi
